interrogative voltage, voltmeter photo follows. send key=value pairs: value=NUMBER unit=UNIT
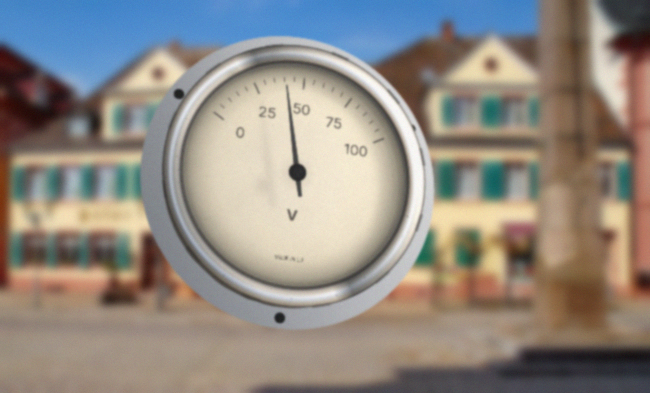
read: value=40 unit=V
